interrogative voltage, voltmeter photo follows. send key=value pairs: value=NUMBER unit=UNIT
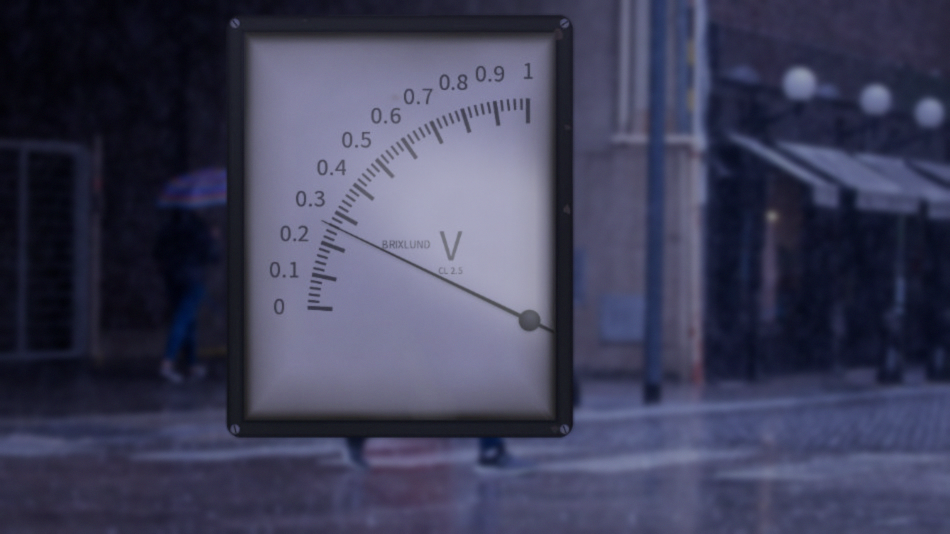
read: value=0.26 unit=V
